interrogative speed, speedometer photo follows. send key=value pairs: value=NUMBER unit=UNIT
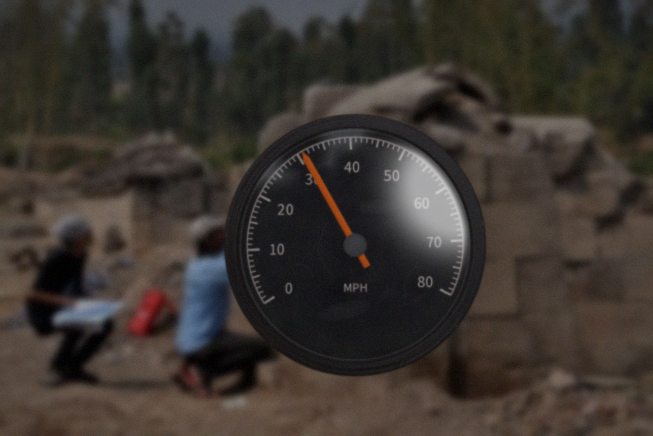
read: value=31 unit=mph
